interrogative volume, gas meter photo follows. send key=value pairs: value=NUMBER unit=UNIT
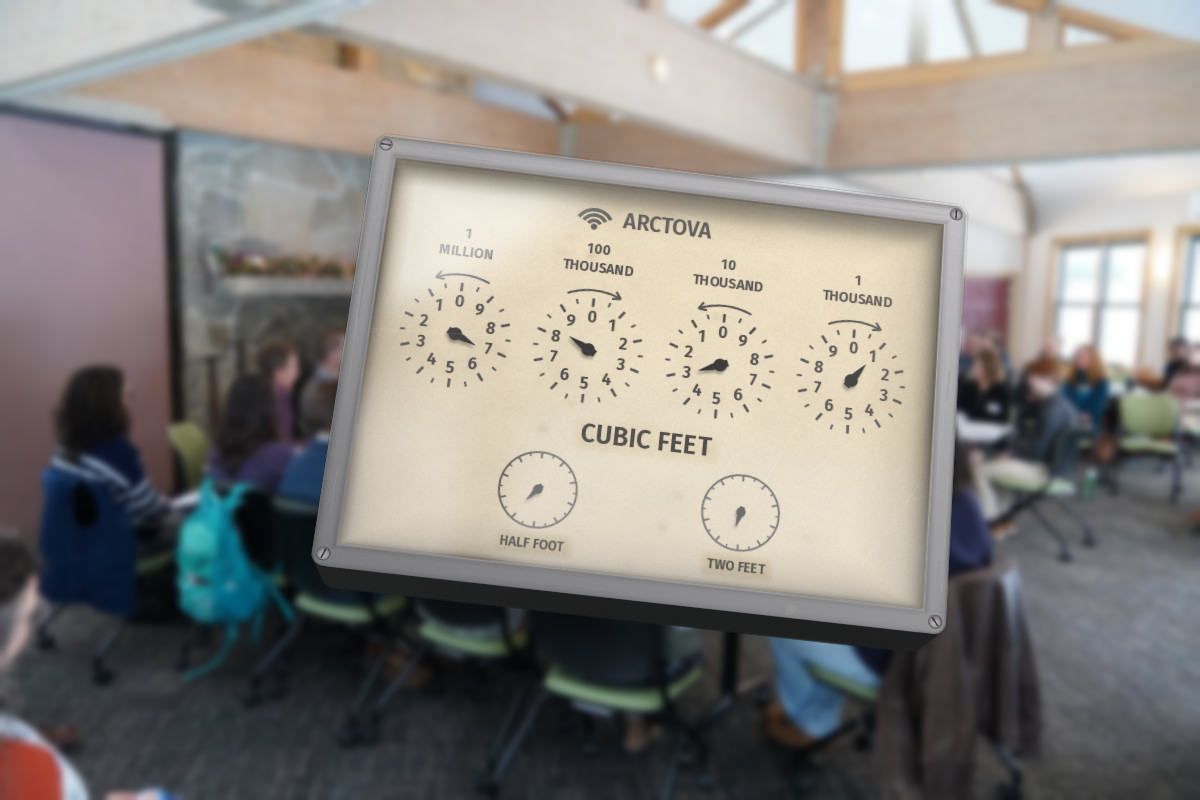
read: value=683100 unit=ft³
